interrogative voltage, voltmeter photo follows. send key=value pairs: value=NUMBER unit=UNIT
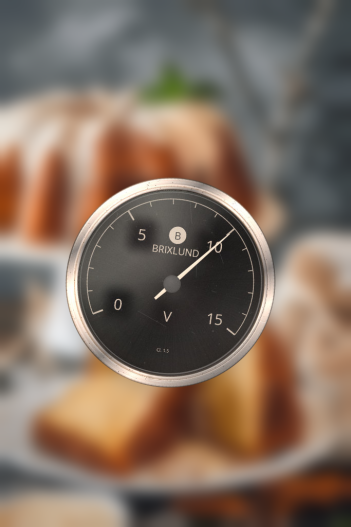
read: value=10 unit=V
